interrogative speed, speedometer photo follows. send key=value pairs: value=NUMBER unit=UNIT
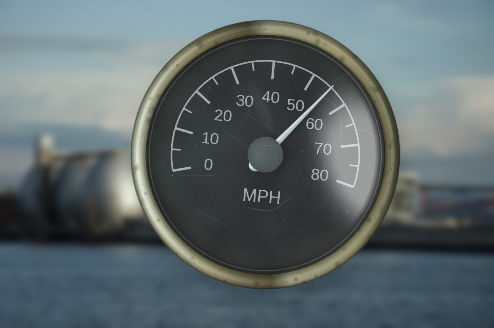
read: value=55 unit=mph
